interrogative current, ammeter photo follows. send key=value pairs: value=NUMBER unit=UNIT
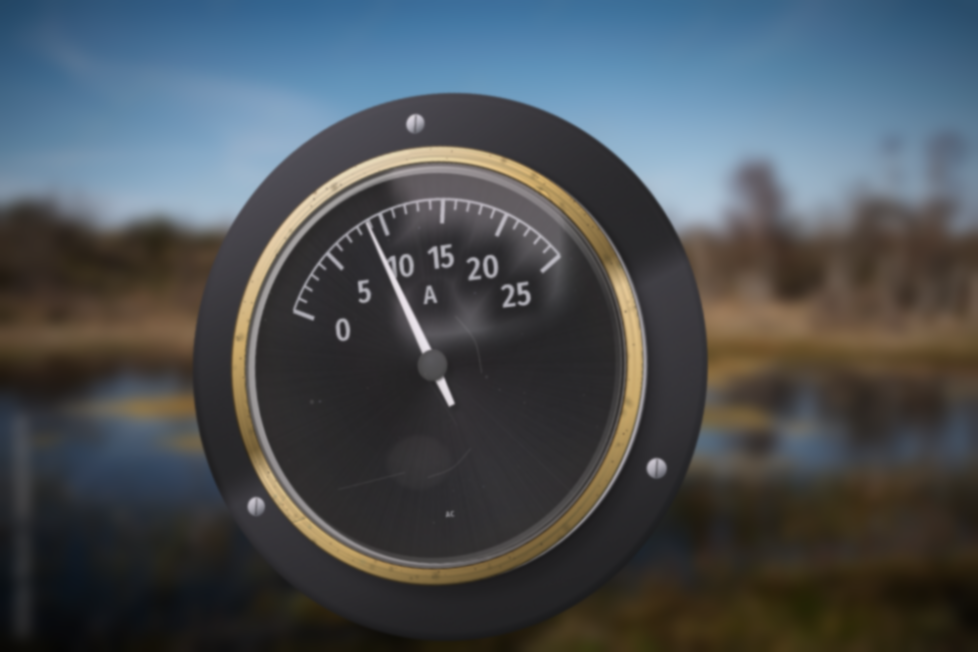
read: value=9 unit=A
